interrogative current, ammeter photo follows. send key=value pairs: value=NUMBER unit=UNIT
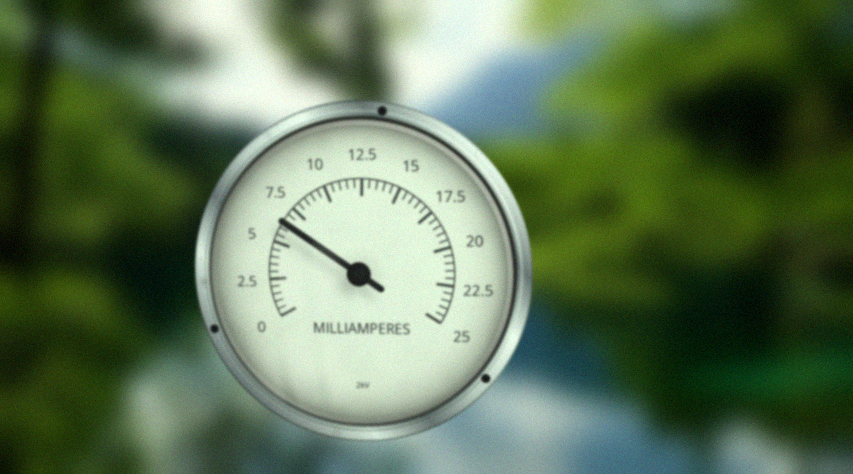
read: value=6.5 unit=mA
